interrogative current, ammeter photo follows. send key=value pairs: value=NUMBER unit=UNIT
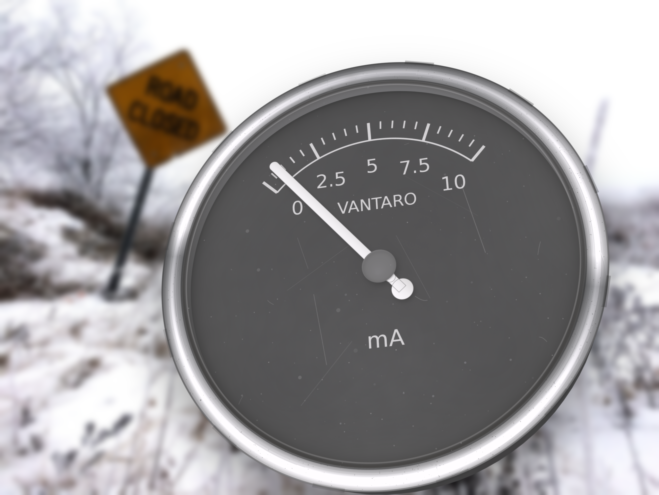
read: value=0.75 unit=mA
